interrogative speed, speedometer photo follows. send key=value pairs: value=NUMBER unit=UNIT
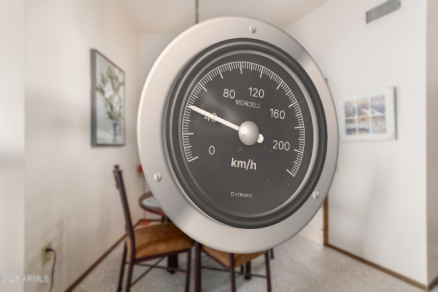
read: value=40 unit=km/h
